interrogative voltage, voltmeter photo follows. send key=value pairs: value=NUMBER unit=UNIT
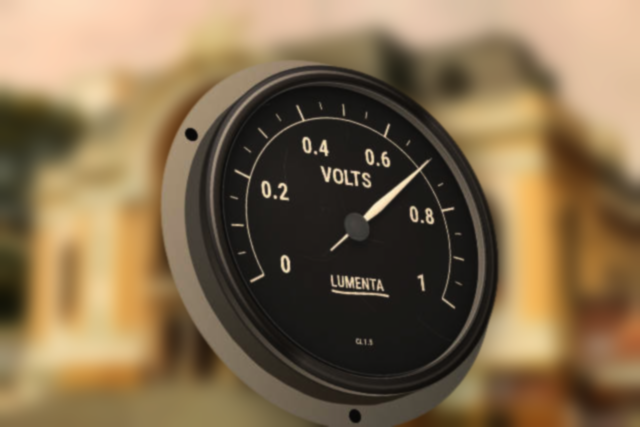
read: value=0.7 unit=V
